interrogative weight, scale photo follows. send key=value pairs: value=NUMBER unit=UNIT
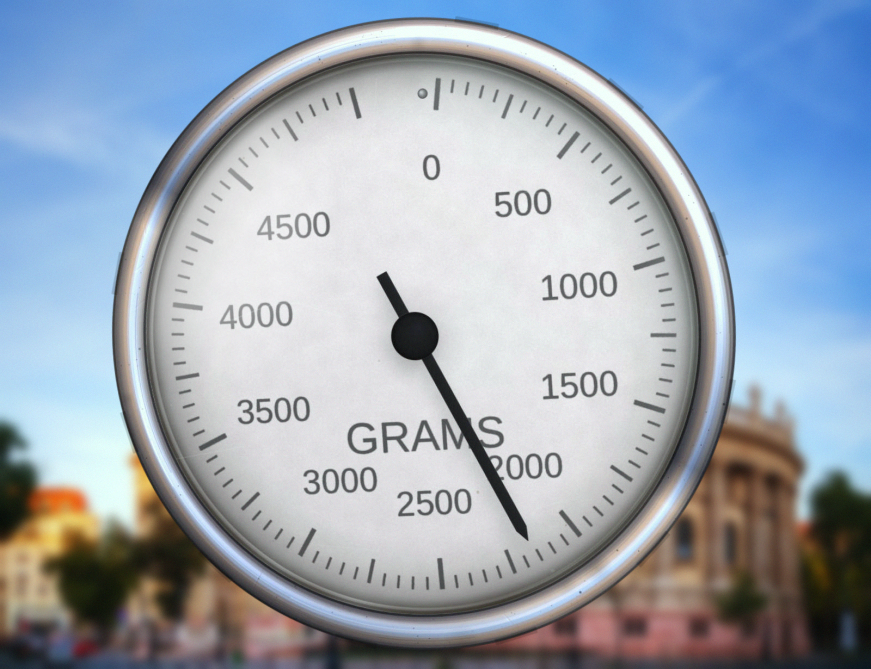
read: value=2150 unit=g
